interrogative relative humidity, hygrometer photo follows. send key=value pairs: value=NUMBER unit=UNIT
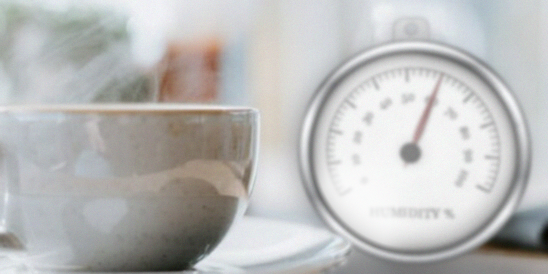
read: value=60 unit=%
